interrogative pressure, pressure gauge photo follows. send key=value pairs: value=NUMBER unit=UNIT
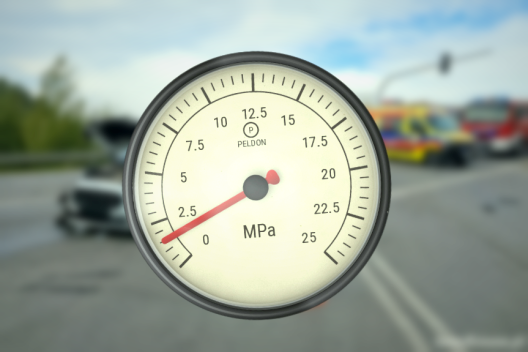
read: value=1.5 unit=MPa
